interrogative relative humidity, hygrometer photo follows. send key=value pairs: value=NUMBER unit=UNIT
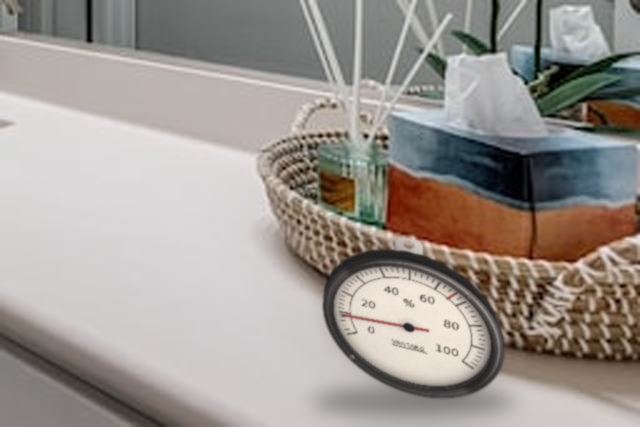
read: value=10 unit=%
